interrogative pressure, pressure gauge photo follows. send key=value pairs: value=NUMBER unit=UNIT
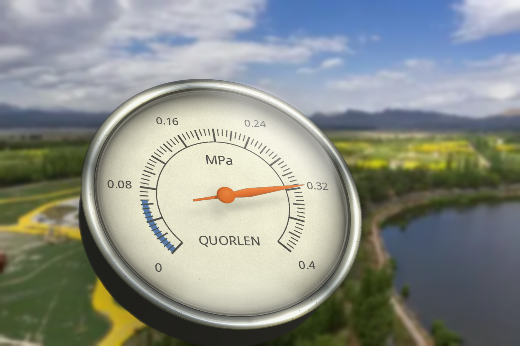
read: value=0.32 unit=MPa
